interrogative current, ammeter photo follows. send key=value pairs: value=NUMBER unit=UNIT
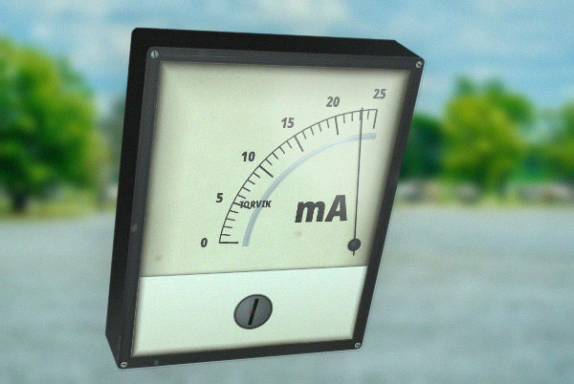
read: value=23 unit=mA
